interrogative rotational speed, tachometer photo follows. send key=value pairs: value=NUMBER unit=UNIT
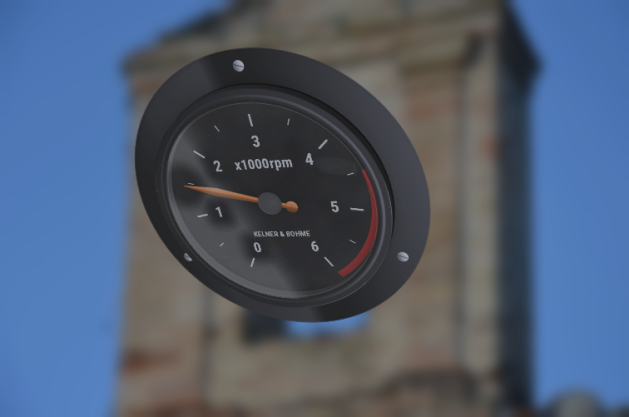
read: value=1500 unit=rpm
